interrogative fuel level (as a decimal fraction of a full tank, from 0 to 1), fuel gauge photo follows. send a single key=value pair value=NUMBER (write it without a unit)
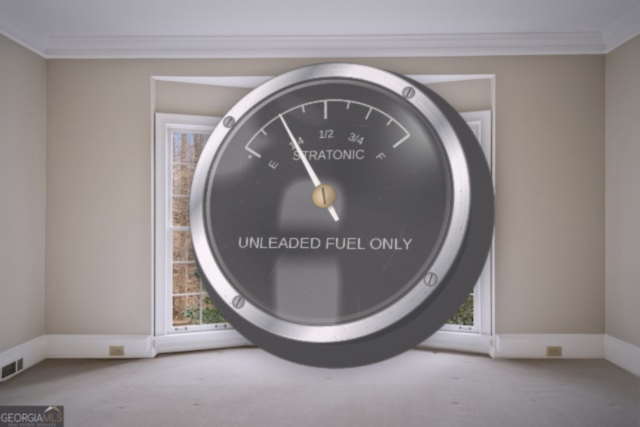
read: value=0.25
